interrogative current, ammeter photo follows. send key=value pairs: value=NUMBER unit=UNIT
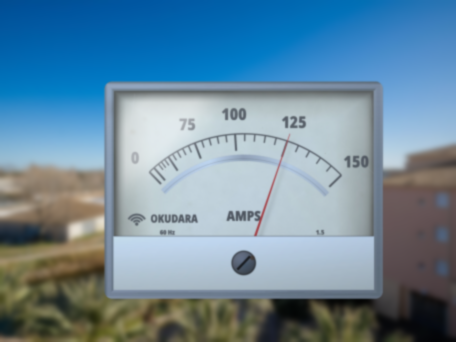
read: value=125 unit=A
